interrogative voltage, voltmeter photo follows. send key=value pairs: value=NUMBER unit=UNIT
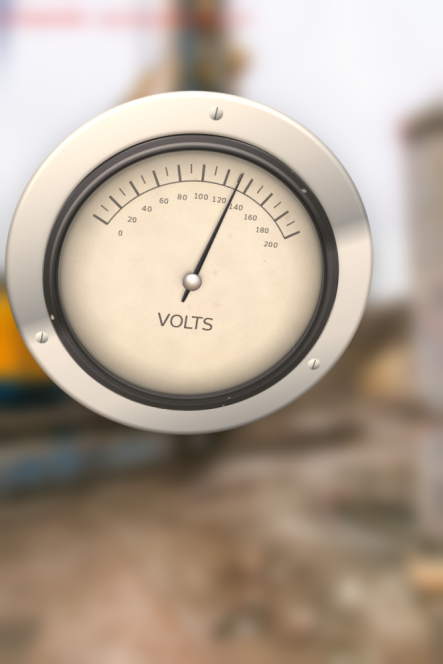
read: value=130 unit=V
